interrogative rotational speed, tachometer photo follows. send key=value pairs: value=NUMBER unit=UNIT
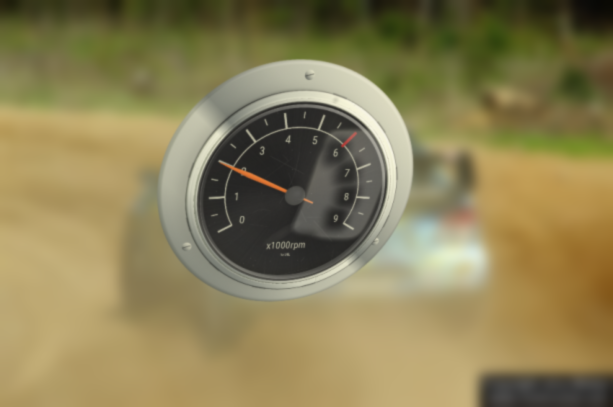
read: value=2000 unit=rpm
